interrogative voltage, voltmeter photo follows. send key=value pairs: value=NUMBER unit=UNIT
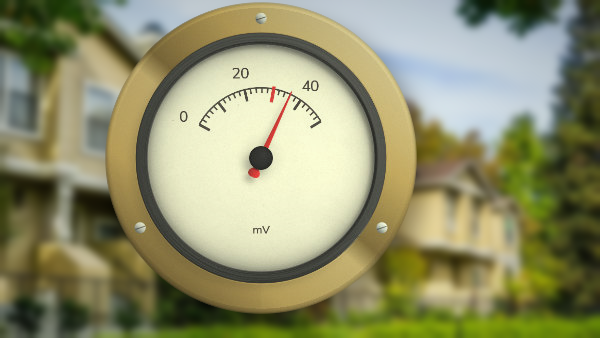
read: value=36 unit=mV
